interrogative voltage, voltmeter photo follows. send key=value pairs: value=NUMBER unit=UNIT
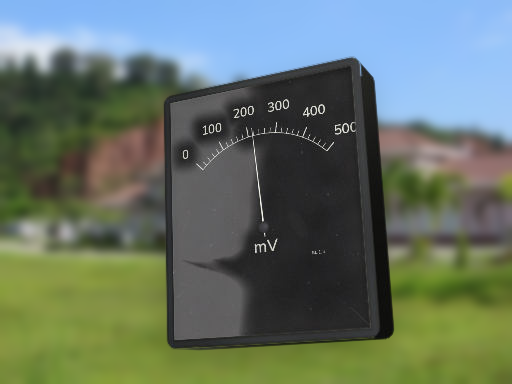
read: value=220 unit=mV
